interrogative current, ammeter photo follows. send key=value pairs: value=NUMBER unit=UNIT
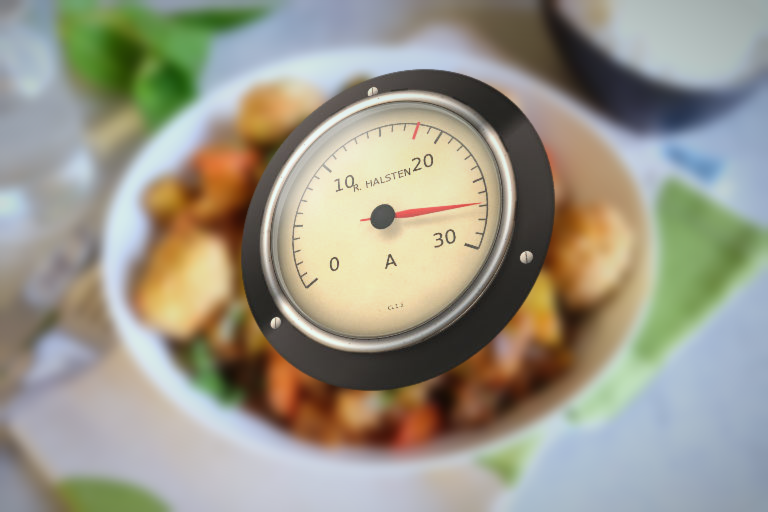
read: value=27 unit=A
